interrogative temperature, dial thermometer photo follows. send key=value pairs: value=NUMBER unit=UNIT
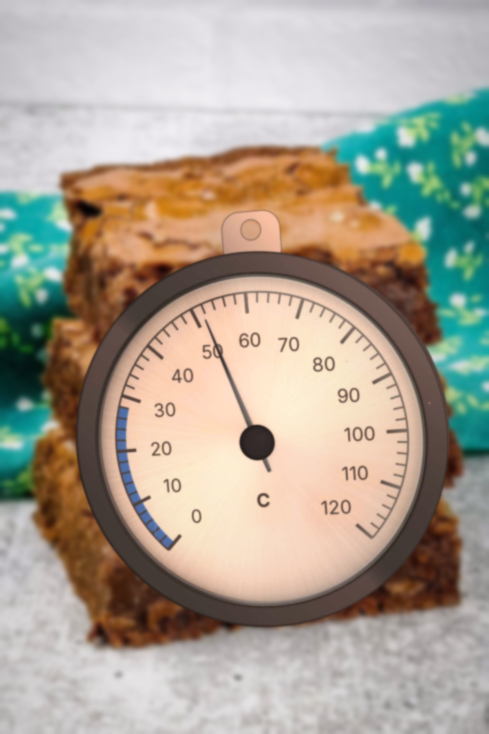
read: value=52 unit=°C
